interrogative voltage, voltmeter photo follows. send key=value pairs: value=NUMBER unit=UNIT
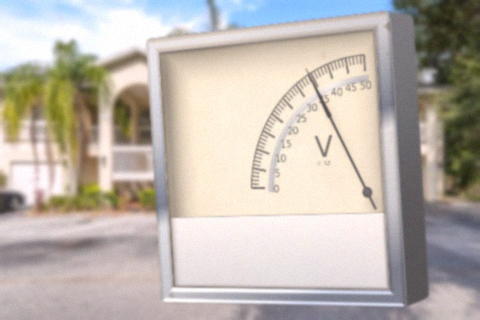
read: value=35 unit=V
